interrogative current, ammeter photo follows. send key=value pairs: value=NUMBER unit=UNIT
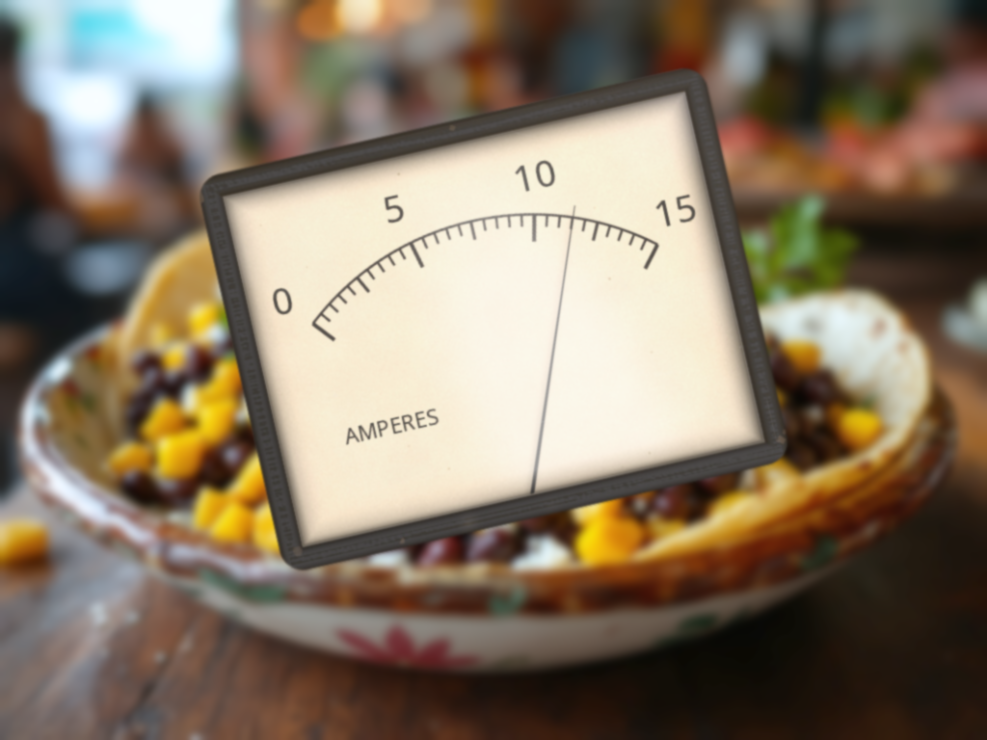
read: value=11.5 unit=A
